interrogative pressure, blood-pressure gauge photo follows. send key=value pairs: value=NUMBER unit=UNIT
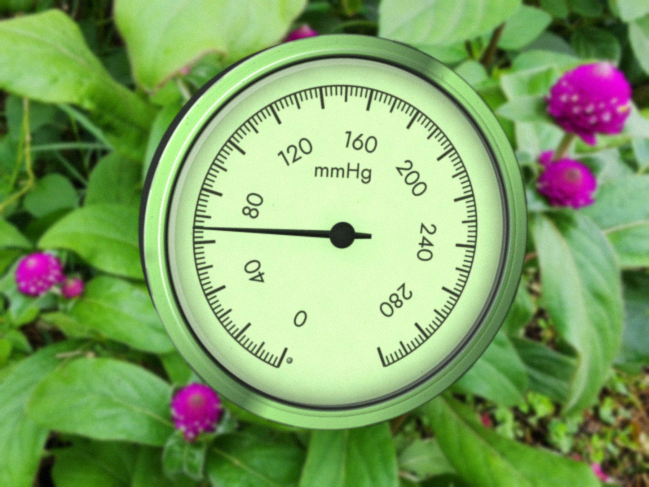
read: value=66 unit=mmHg
